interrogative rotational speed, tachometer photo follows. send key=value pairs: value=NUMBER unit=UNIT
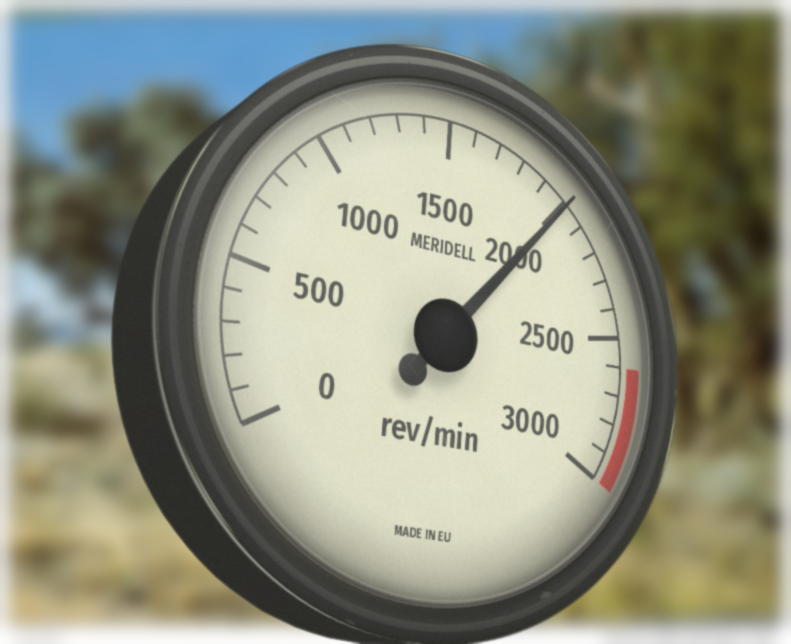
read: value=2000 unit=rpm
